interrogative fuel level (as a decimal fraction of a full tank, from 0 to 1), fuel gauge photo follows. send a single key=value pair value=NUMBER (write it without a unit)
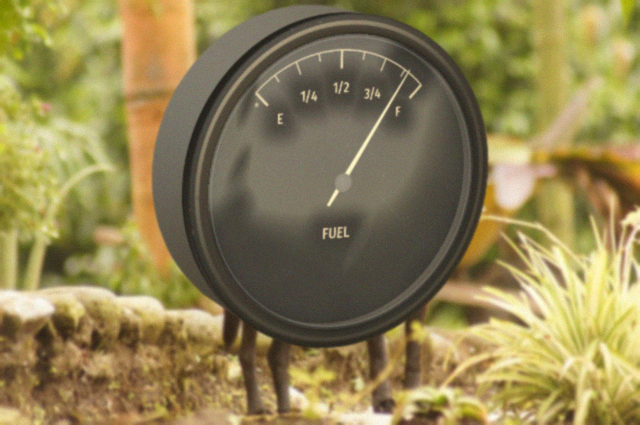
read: value=0.875
